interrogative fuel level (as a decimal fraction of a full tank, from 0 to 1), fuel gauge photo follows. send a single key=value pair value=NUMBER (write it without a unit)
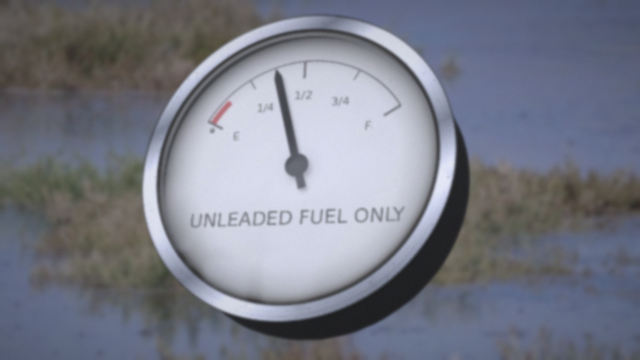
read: value=0.375
